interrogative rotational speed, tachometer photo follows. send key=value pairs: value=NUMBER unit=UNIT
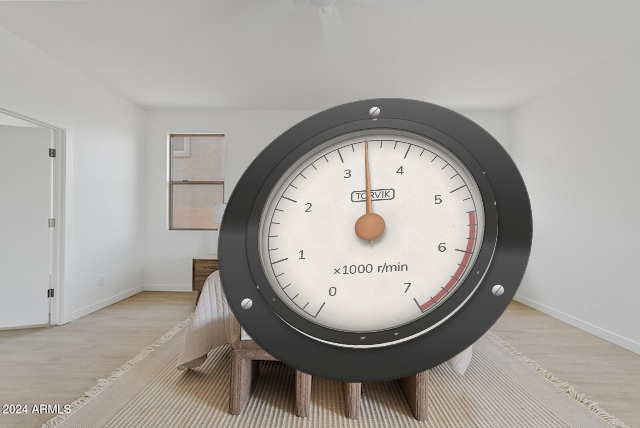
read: value=3400 unit=rpm
